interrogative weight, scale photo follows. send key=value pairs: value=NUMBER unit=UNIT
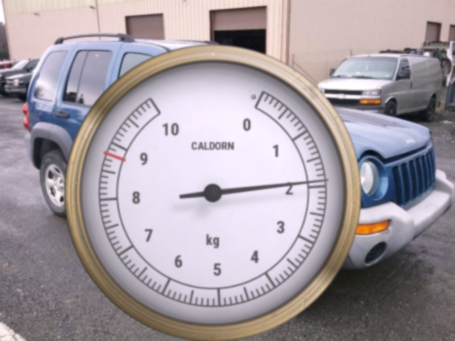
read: value=1.9 unit=kg
